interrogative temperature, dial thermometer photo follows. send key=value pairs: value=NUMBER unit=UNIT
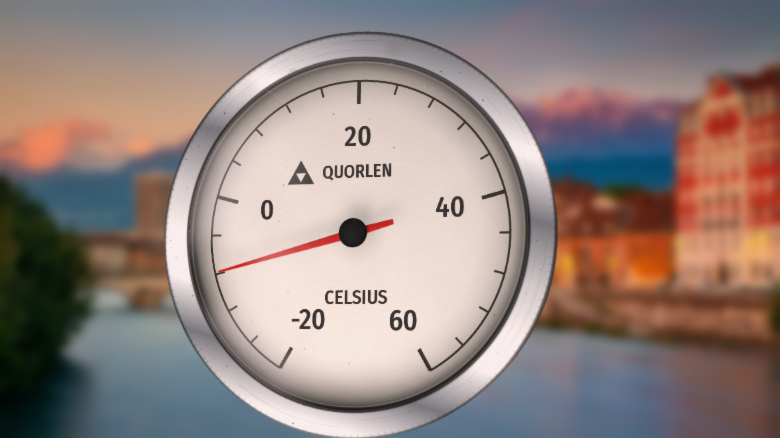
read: value=-8 unit=°C
